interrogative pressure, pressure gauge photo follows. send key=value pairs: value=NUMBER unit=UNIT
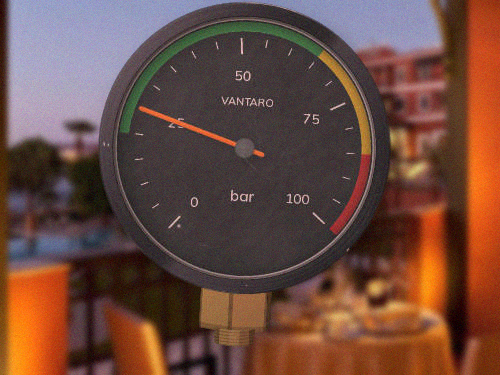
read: value=25 unit=bar
